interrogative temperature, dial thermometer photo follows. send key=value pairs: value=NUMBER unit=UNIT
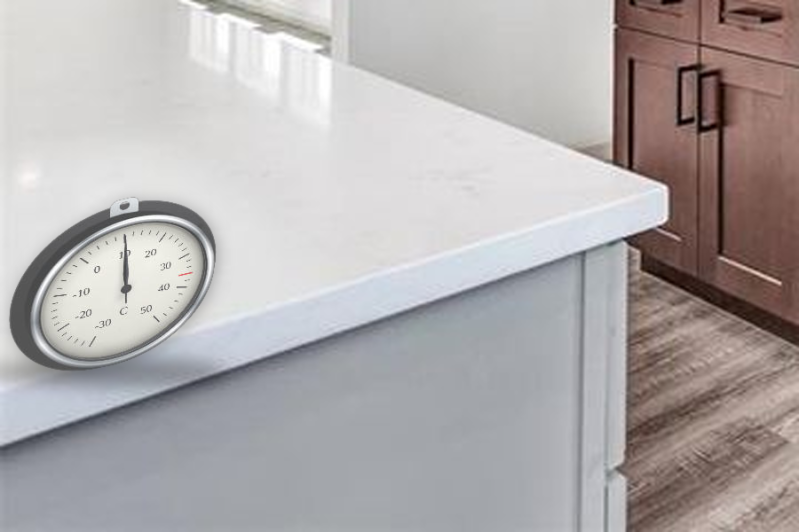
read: value=10 unit=°C
